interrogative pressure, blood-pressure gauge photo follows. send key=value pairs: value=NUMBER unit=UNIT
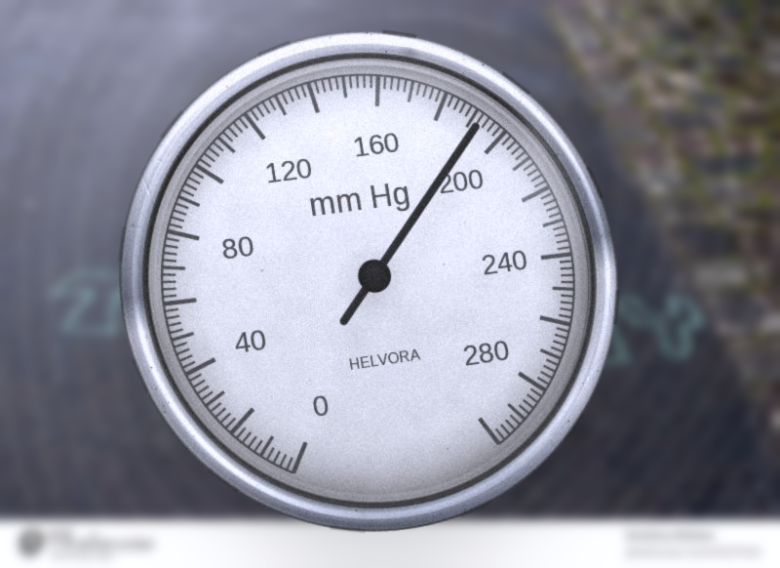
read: value=192 unit=mmHg
